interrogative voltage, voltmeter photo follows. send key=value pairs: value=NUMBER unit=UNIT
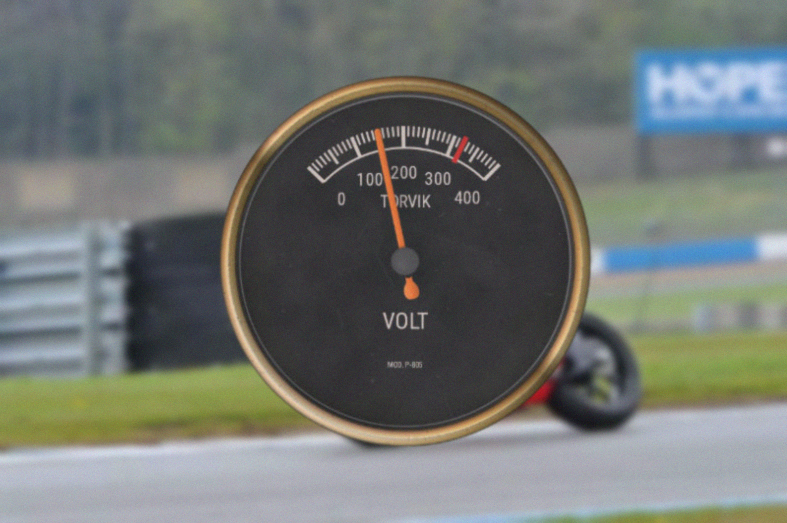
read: value=150 unit=V
